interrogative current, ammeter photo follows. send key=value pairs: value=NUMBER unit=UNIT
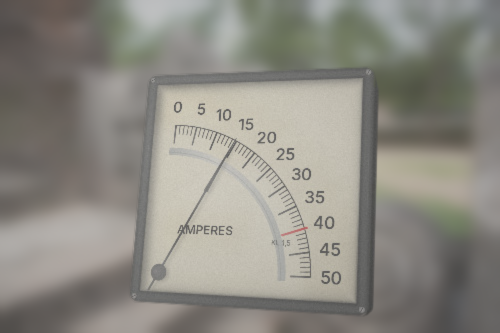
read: value=15 unit=A
